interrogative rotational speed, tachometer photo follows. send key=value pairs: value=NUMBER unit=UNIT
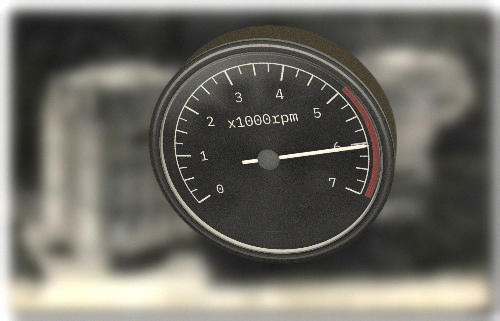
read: value=6000 unit=rpm
